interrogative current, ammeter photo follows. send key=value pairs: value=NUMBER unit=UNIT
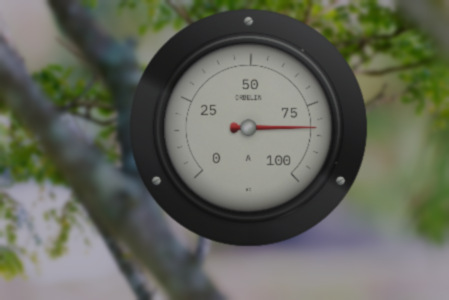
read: value=82.5 unit=A
